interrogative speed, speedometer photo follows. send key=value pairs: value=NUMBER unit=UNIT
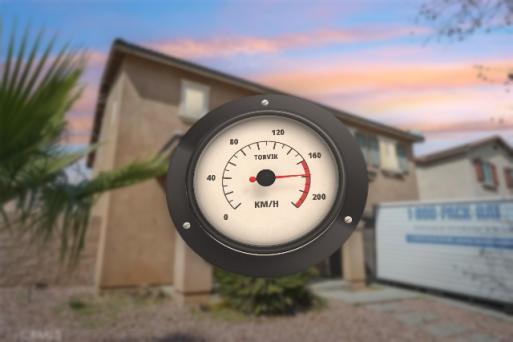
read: value=180 unit=km/h
